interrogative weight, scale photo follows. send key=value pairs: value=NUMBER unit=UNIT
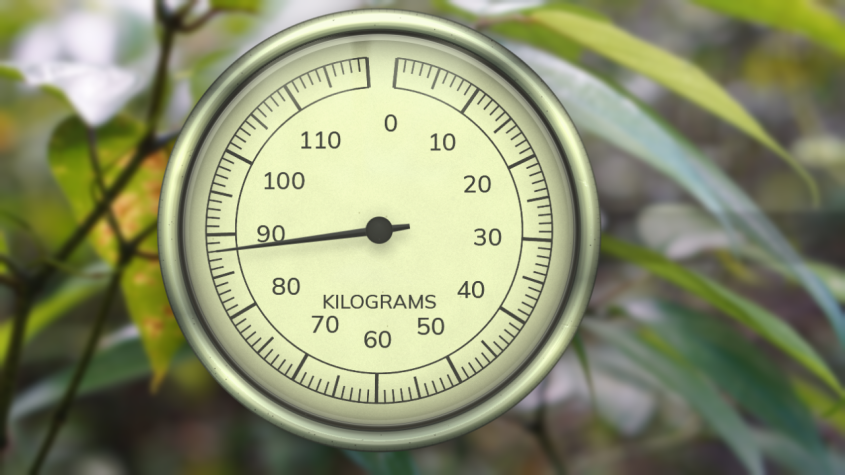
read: value=88 unit=kg
